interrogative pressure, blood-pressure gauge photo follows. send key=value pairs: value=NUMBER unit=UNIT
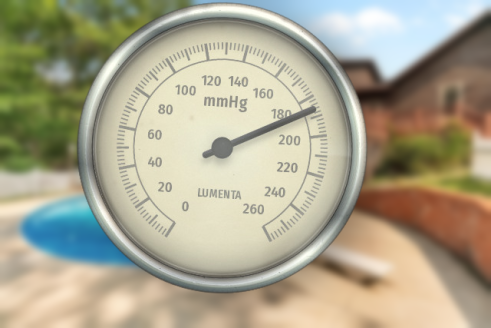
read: value=186 unit=mmHg
